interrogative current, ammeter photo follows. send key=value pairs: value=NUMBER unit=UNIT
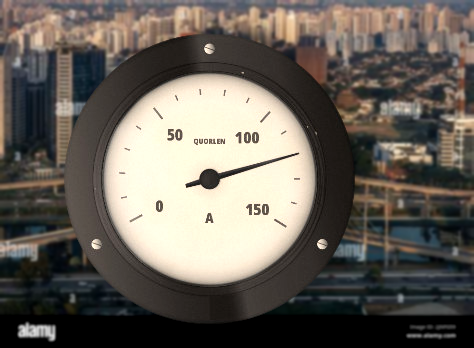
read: value=120 unit=A
